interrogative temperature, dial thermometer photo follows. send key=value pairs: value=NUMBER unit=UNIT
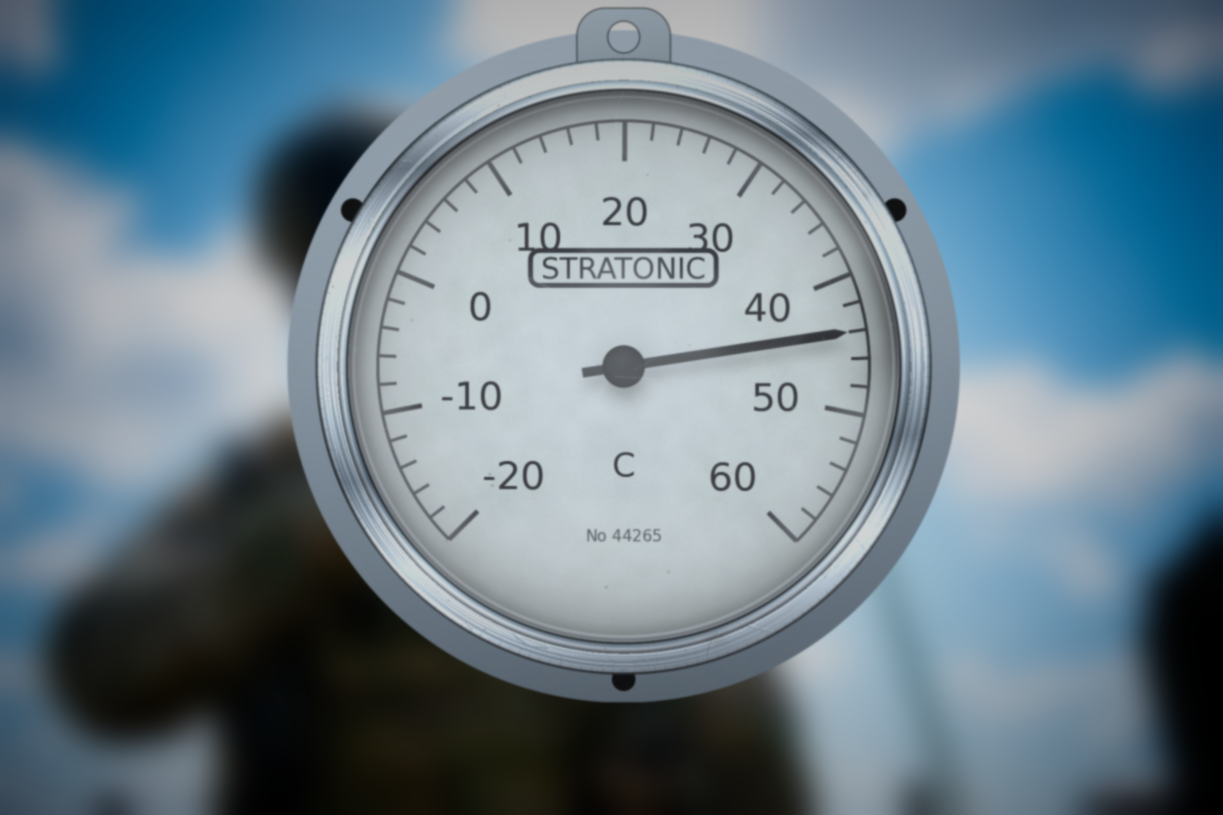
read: value=44 unit=°C
